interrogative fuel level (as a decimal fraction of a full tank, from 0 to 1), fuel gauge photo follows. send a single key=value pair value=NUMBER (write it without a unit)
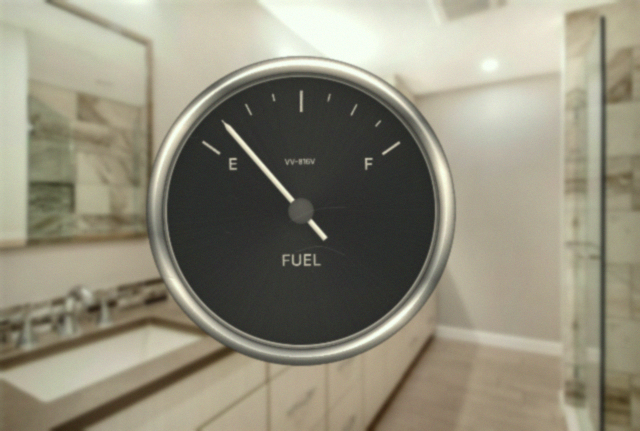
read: value=0.125
